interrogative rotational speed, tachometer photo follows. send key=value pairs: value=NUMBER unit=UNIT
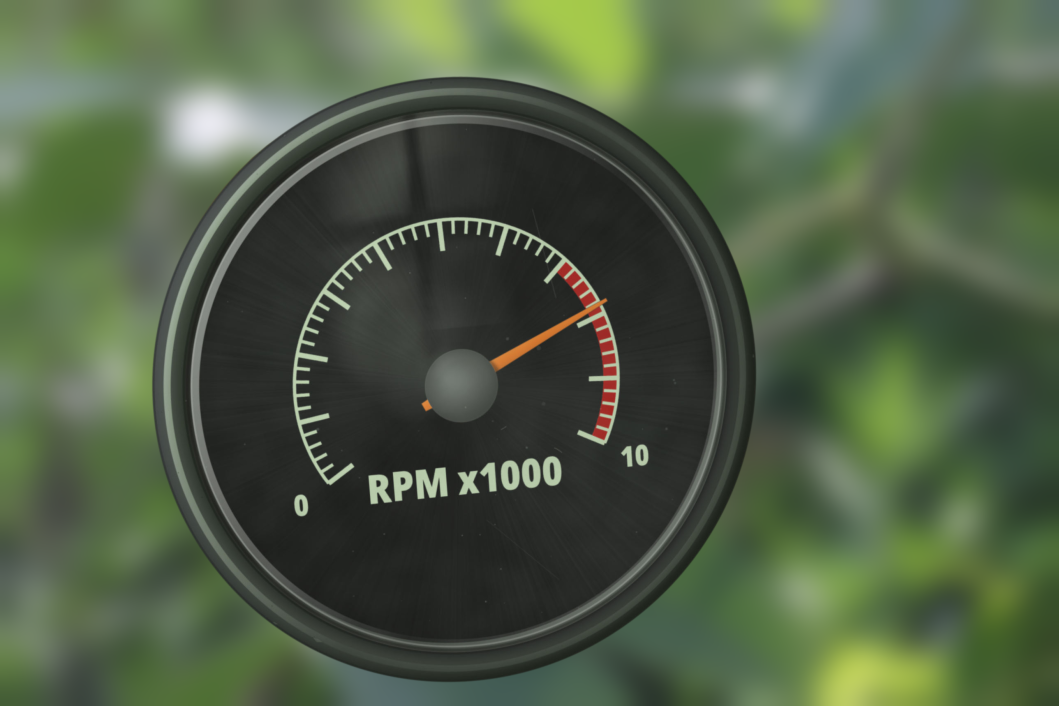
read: value=7800 unit=rpm
